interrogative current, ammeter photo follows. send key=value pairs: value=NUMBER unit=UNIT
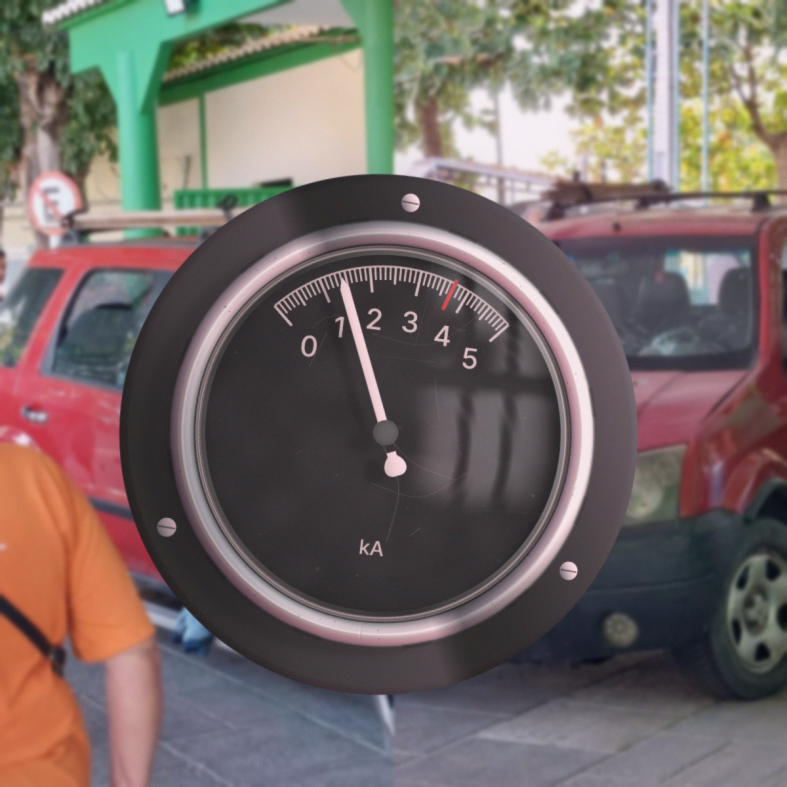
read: value=1.4 unit=kA
